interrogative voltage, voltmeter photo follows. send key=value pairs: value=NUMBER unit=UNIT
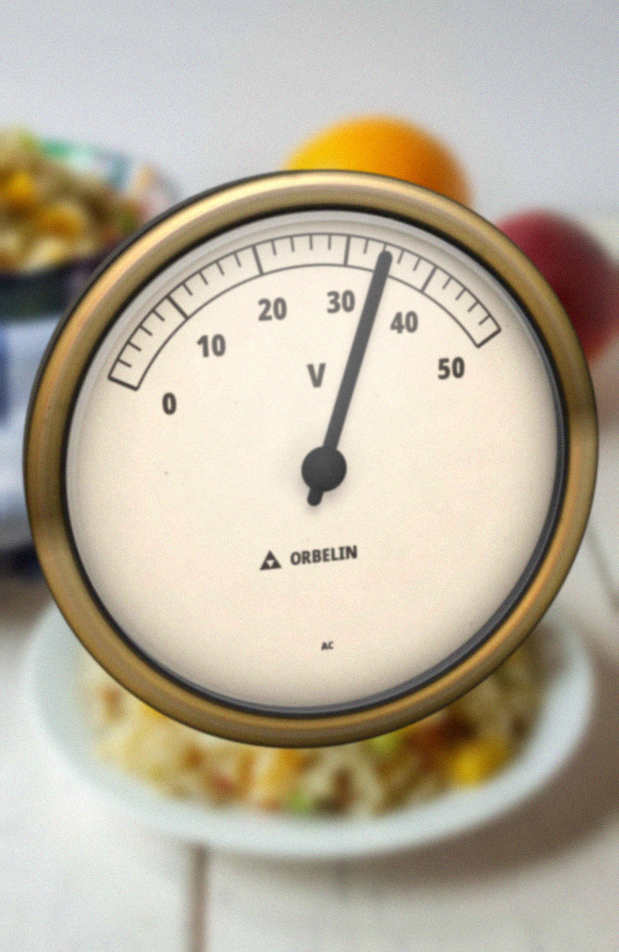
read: value=34 unit=V
